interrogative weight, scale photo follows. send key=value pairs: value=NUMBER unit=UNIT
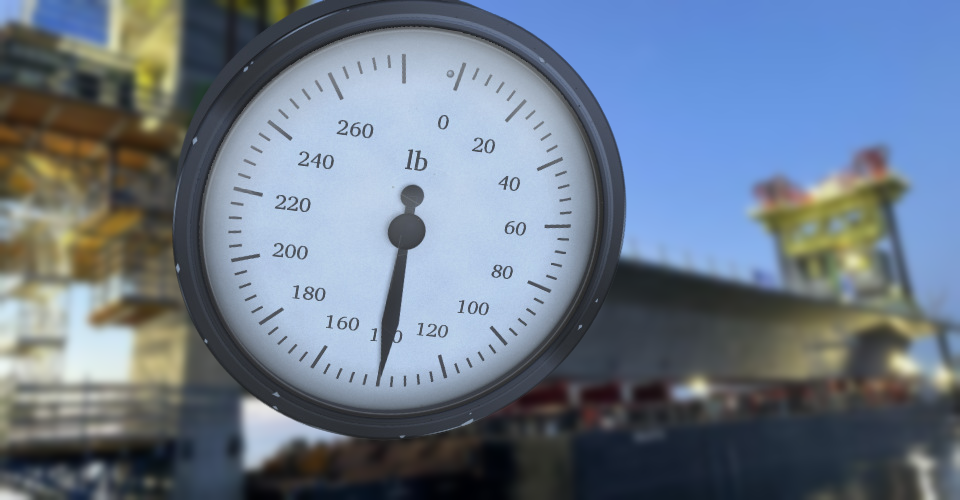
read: value=140 unit=lb
